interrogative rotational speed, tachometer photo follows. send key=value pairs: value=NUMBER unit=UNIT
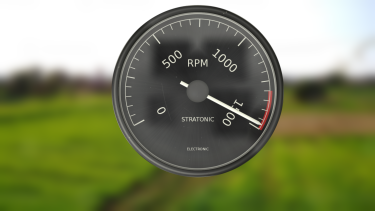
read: value=1475 unit=rpm
